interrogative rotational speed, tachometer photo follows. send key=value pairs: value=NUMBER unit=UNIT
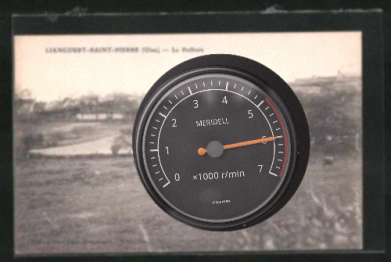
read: value=6000 unit=rpm
